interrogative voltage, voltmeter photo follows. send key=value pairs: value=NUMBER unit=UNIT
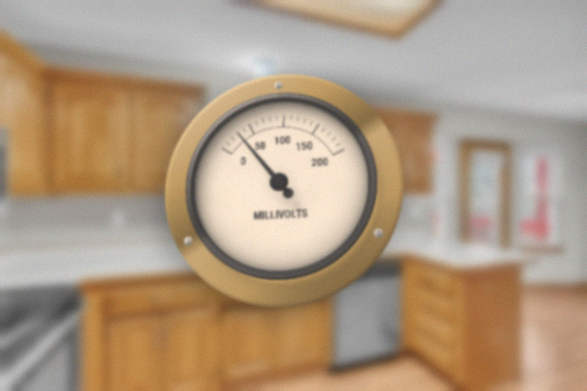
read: value=30 unit=mV
